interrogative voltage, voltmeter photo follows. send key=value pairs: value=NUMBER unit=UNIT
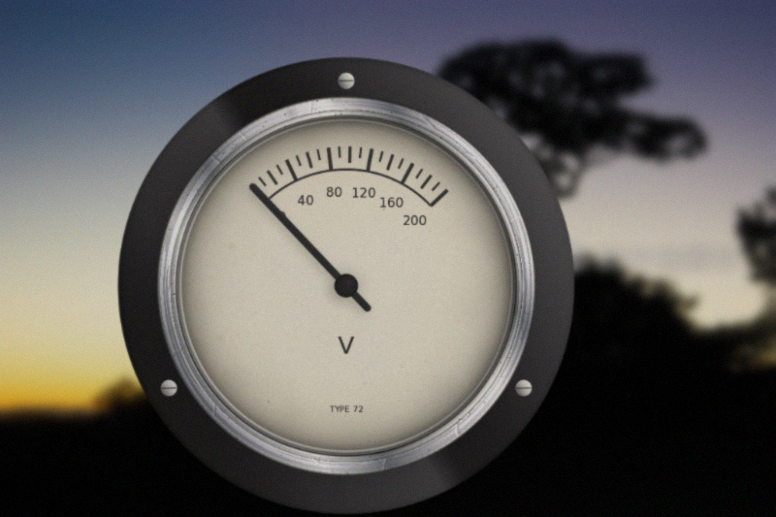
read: value=0 unit=V
